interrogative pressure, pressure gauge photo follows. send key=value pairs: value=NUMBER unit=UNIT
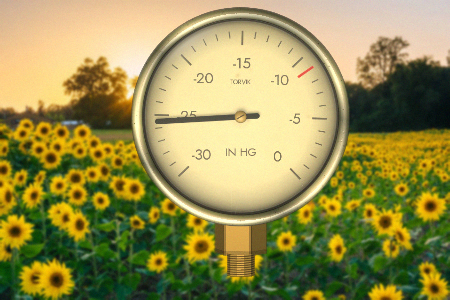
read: value=-25.5 unit=inHg
